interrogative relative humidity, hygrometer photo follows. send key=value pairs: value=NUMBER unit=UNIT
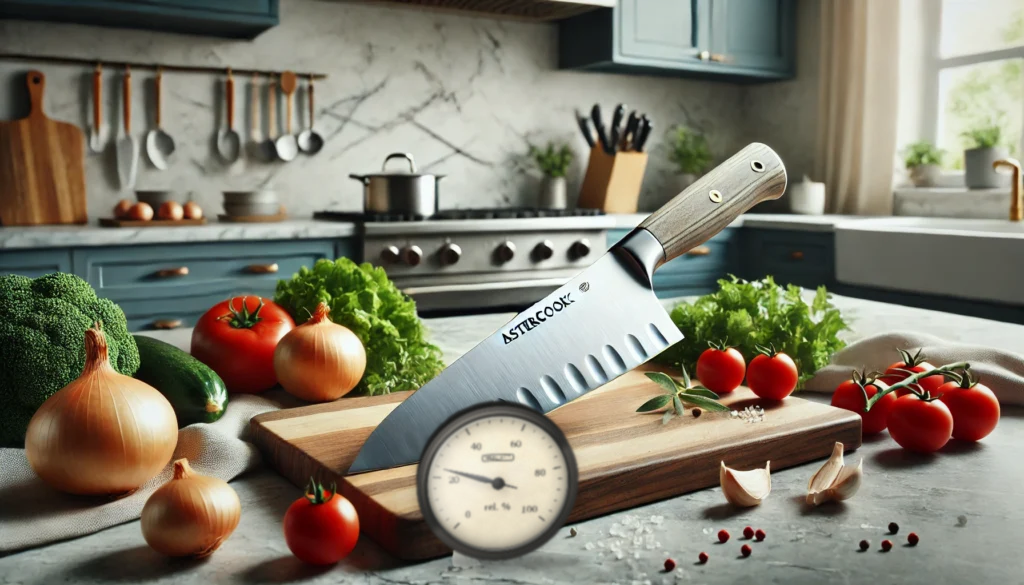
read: value=24 unit=%
